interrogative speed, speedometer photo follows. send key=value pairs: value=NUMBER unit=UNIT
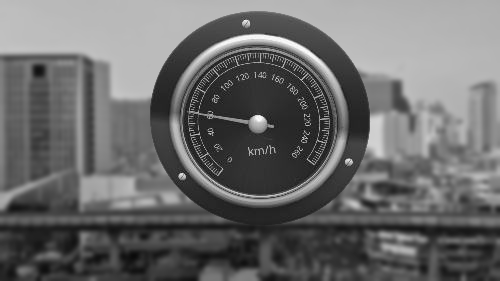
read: value=60 unit=km/h
